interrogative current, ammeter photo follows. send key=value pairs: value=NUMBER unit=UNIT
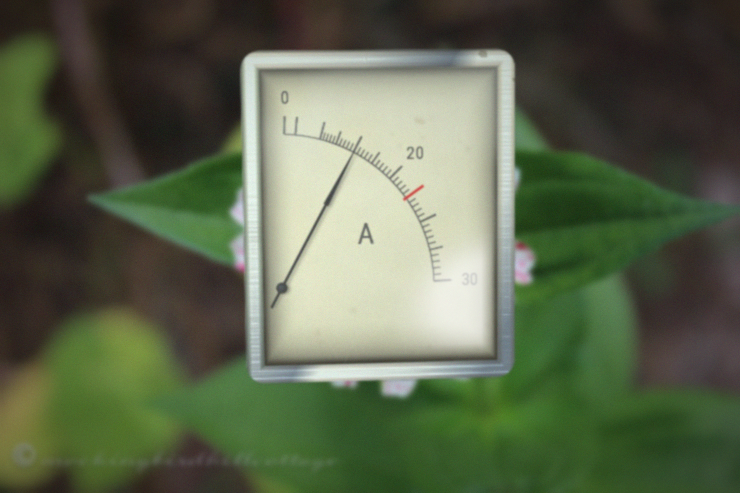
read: value=15 unit=A
